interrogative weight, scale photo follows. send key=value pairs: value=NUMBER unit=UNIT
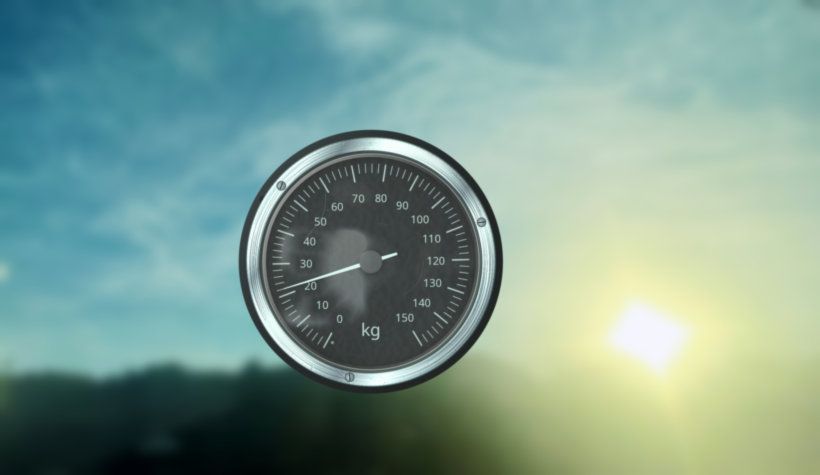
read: value=22 unit=kg
